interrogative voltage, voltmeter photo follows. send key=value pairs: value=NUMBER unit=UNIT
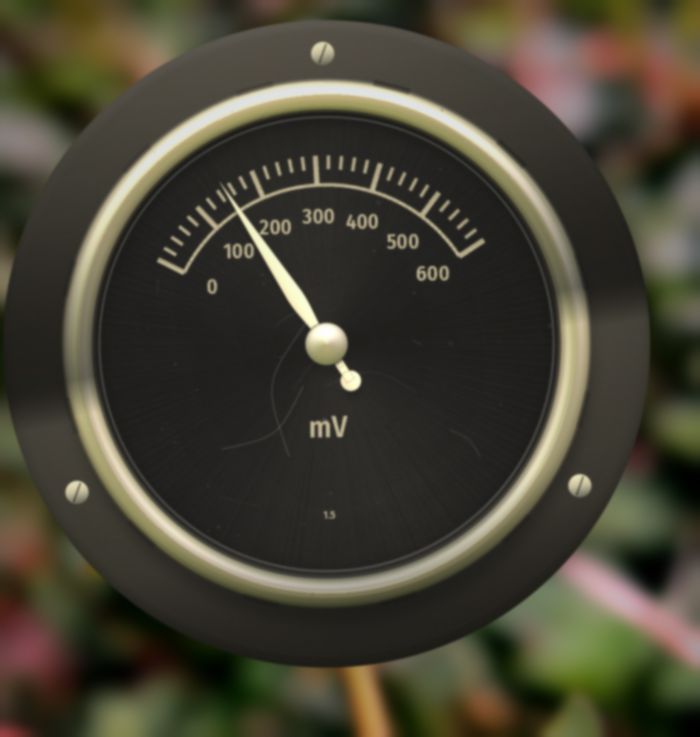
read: value=150 unit=mV
